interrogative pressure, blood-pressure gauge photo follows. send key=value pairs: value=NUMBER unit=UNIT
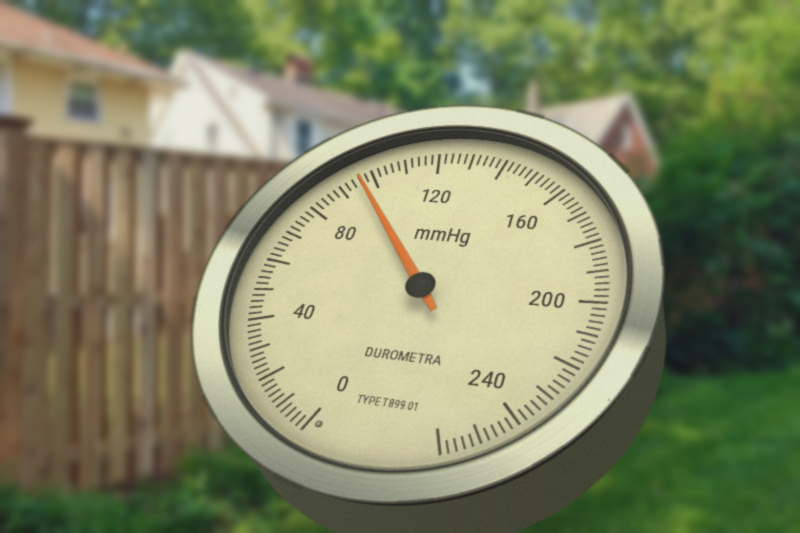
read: value=96 unit=mmHg
